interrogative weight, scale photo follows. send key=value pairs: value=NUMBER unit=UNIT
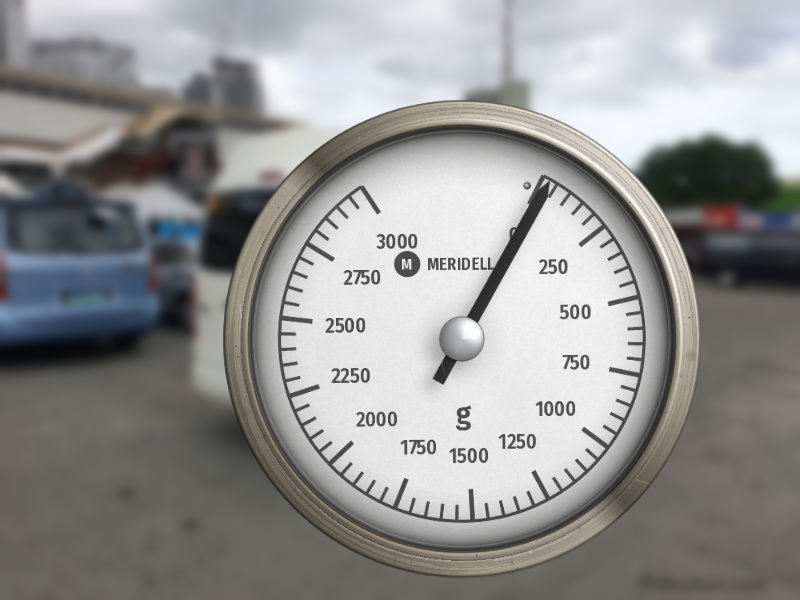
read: value=25 unit=g
